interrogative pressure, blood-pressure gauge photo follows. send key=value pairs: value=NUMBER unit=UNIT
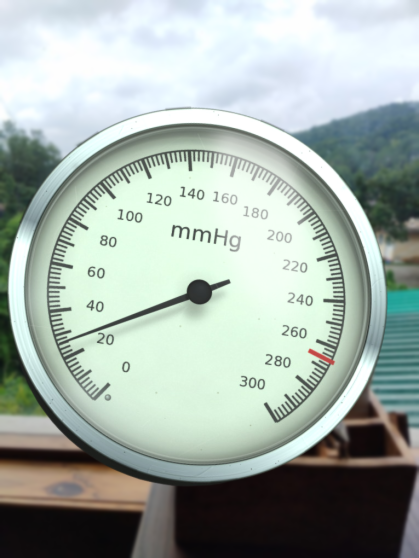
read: value=26 unit=mmHg
